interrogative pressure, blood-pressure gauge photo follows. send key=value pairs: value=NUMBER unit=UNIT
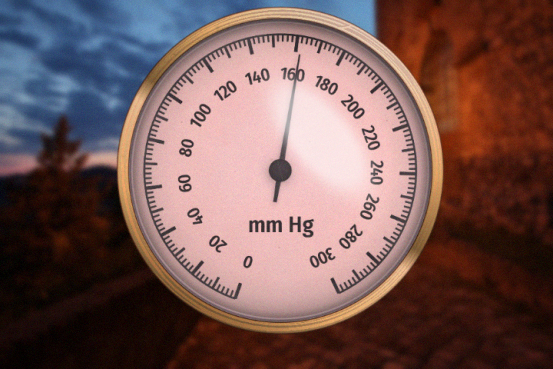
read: value=162 unit=mmHg
